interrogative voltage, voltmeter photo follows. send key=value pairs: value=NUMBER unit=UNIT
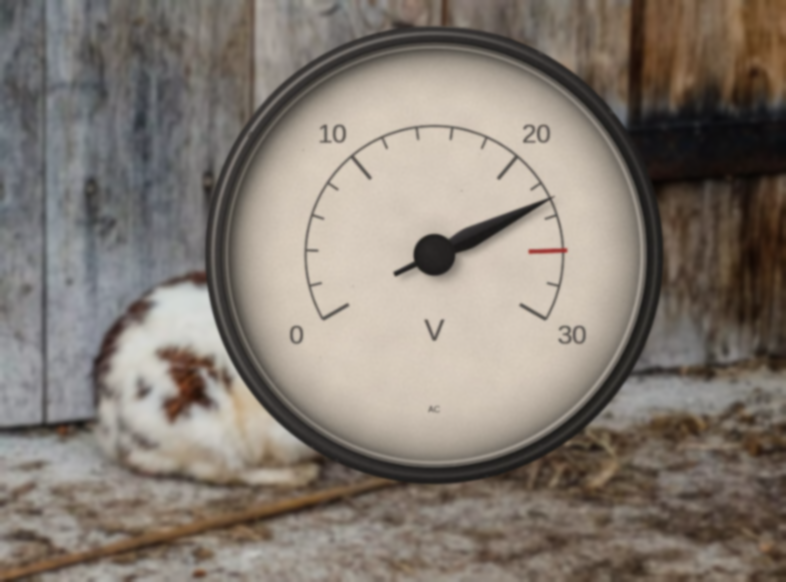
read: value=23 unit=V
